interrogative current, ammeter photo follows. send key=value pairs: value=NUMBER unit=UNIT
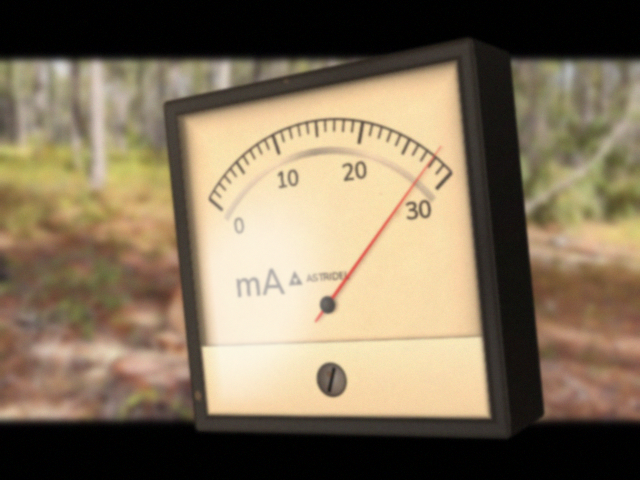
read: value=28 unit=mA
